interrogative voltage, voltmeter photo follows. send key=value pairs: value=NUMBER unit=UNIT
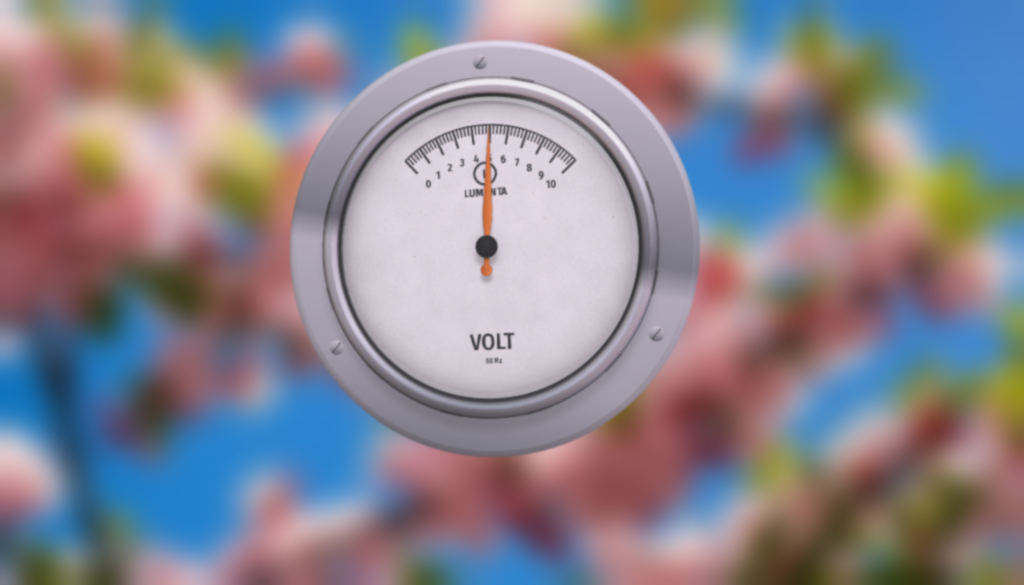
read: value=5 unit=V
